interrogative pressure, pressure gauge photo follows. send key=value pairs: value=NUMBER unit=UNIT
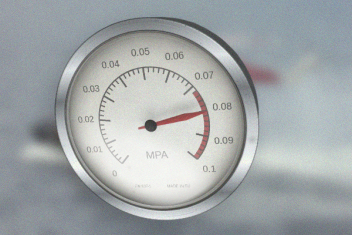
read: value=0.08 unit=MPa
